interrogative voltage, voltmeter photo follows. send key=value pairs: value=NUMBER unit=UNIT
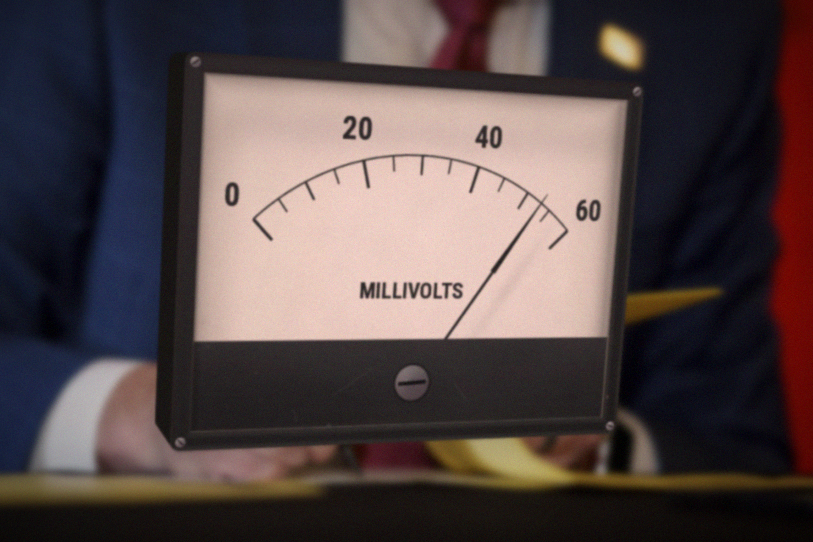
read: value=52.5 unit=mV
